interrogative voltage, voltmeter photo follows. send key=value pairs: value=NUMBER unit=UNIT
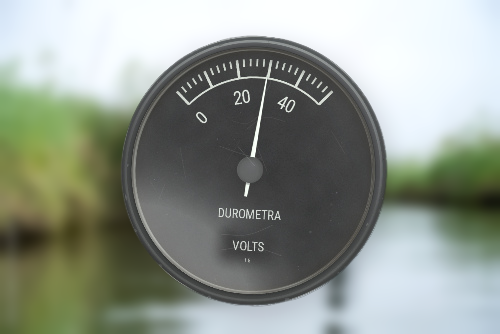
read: value=30 unit=V
